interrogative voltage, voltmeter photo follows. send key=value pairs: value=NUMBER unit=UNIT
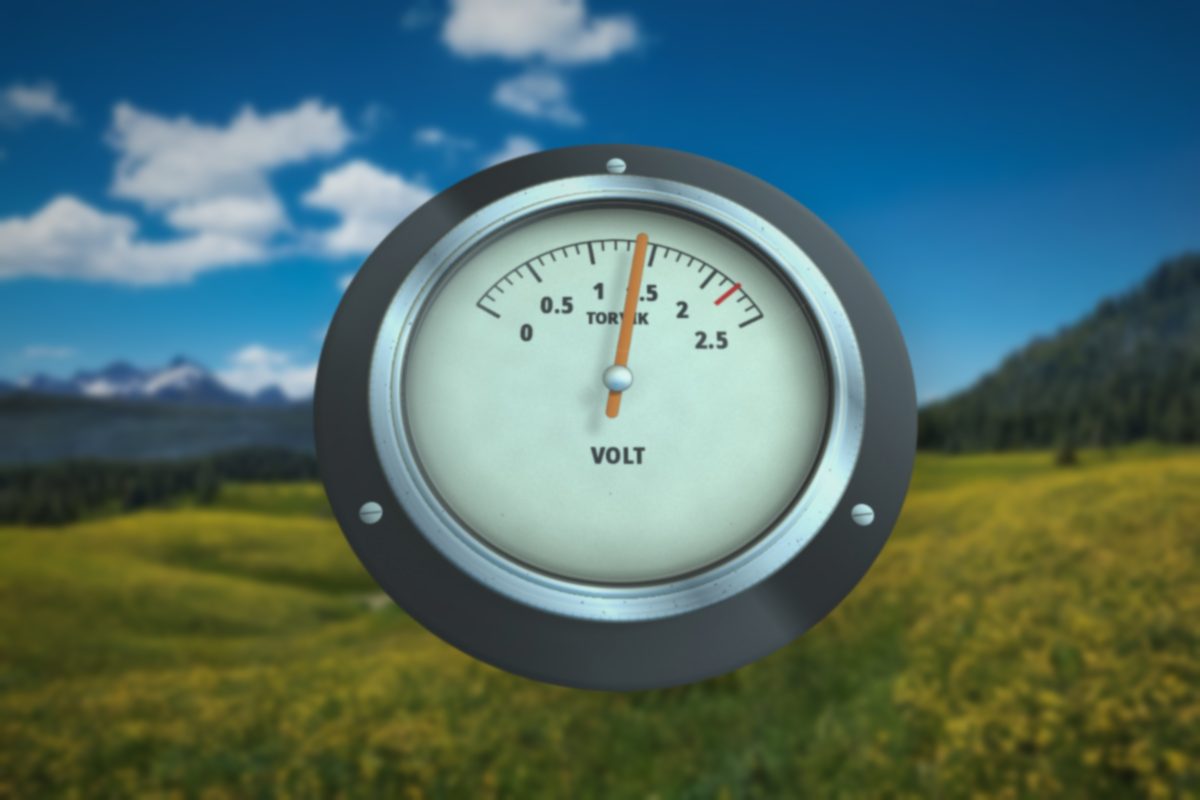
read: value=1.4 unit=V
